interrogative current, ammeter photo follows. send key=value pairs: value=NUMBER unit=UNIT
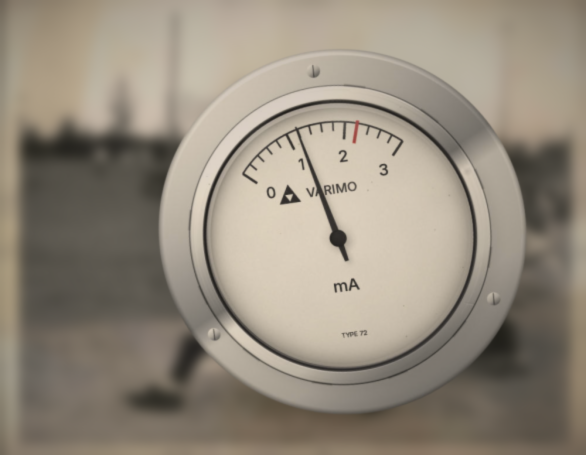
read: value=1.2 unit=mA
